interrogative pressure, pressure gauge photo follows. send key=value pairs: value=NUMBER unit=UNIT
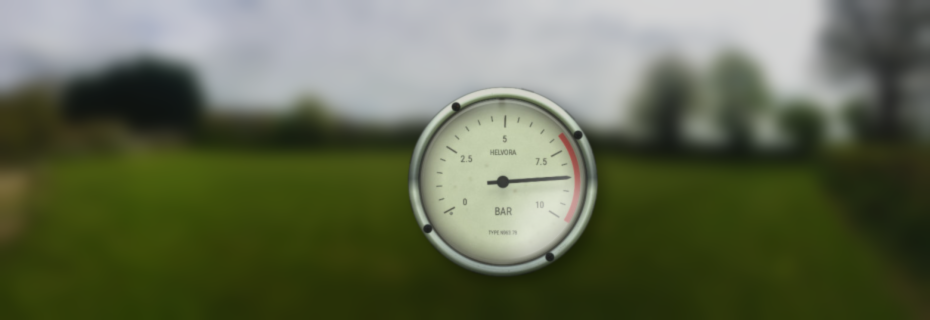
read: value=8.5 unit=bar
